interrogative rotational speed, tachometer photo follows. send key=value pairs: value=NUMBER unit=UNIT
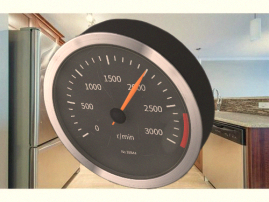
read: value=2000 unit=rpm
